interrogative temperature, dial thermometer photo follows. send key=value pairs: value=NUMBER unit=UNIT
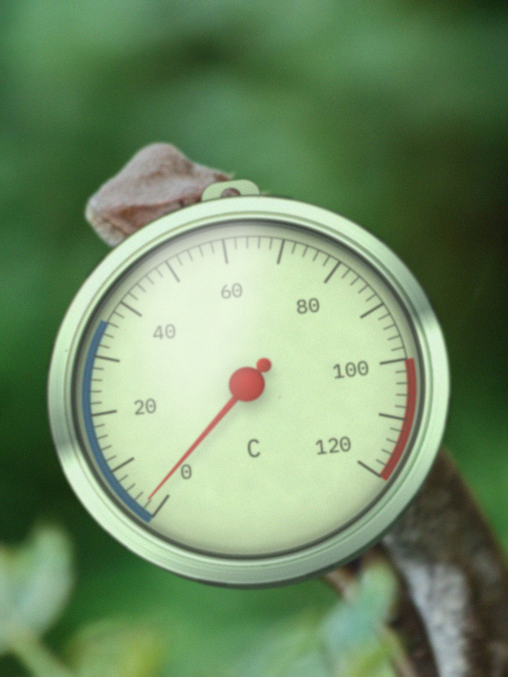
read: value=2 unit=°C
